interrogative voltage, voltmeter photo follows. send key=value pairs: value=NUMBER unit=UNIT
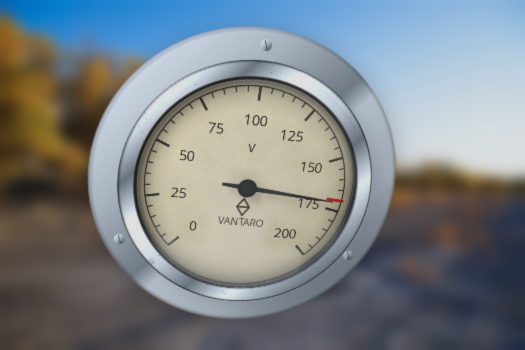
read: value=170 unit=V
